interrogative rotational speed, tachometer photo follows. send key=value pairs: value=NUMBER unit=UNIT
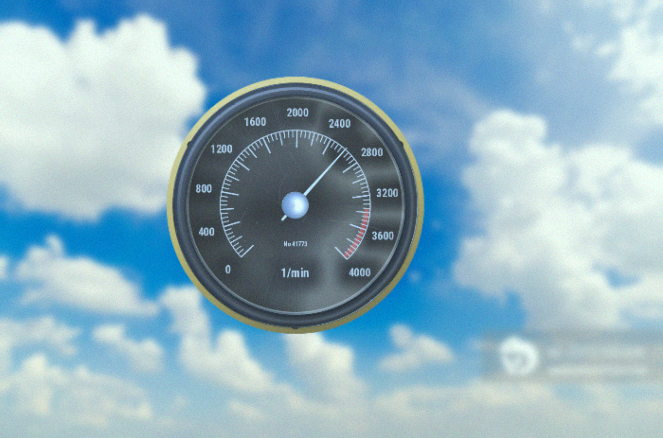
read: value=2600 unit=rpm
